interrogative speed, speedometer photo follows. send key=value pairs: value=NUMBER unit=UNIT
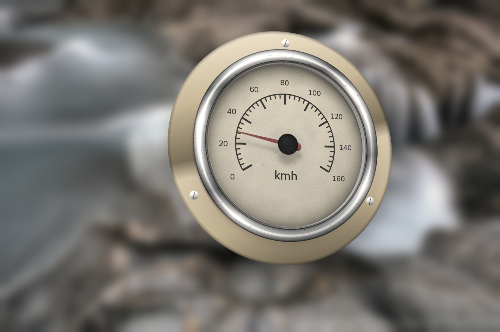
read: value=28 unit=km/h
